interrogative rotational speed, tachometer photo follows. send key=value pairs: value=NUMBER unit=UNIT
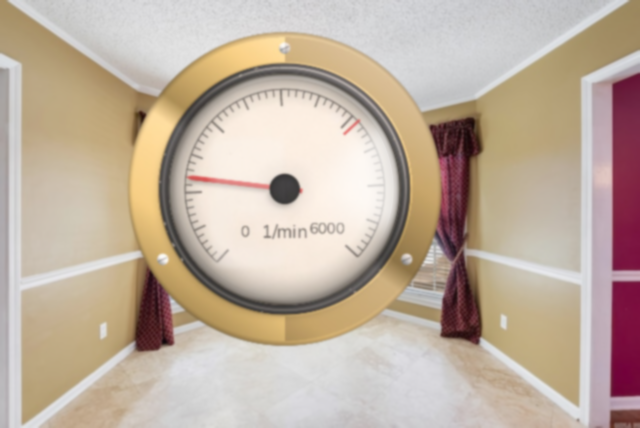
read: value=1200 unit=rpm
